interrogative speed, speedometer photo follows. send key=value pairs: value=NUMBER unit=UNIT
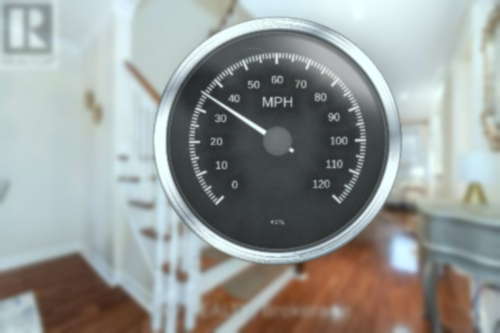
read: value=35 unit=mph
